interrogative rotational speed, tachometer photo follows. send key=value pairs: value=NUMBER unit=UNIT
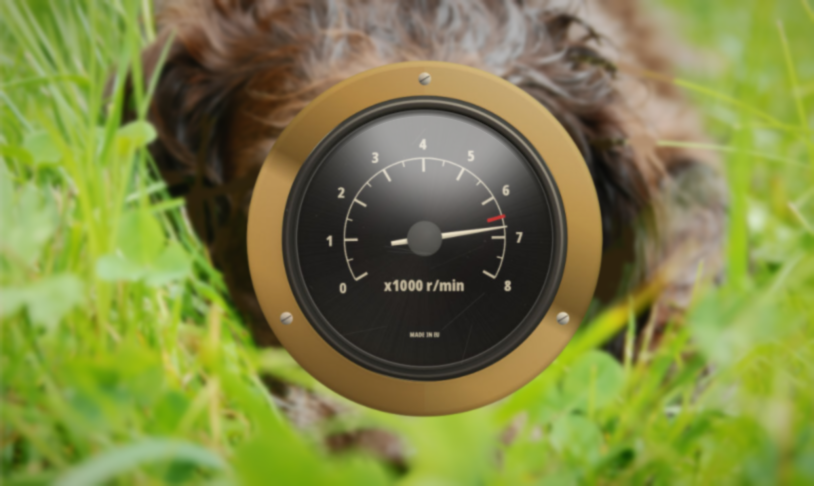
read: value=6750 unit=rpm
